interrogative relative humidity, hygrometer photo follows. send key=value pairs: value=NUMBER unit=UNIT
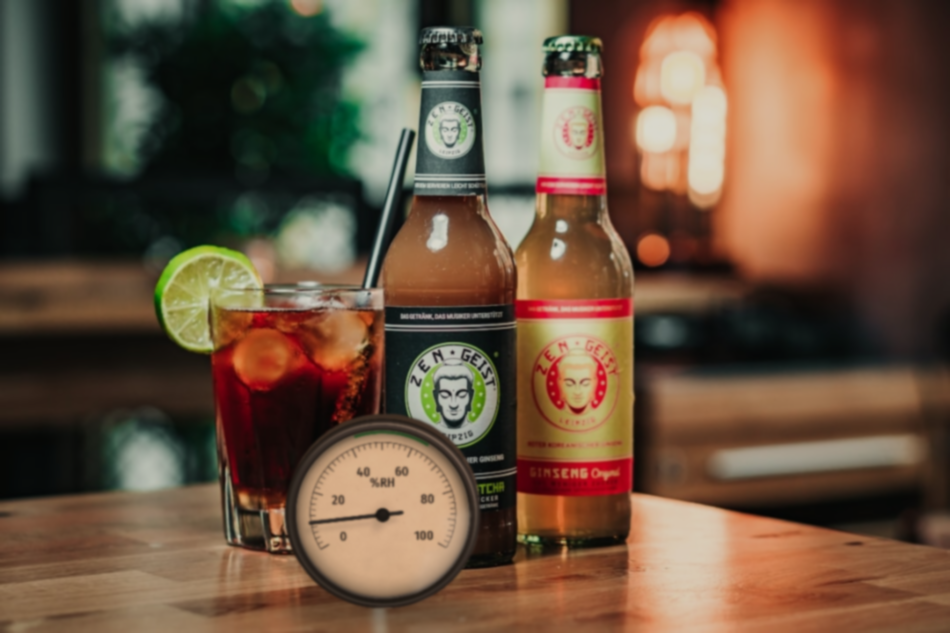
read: value=10 unit=%
